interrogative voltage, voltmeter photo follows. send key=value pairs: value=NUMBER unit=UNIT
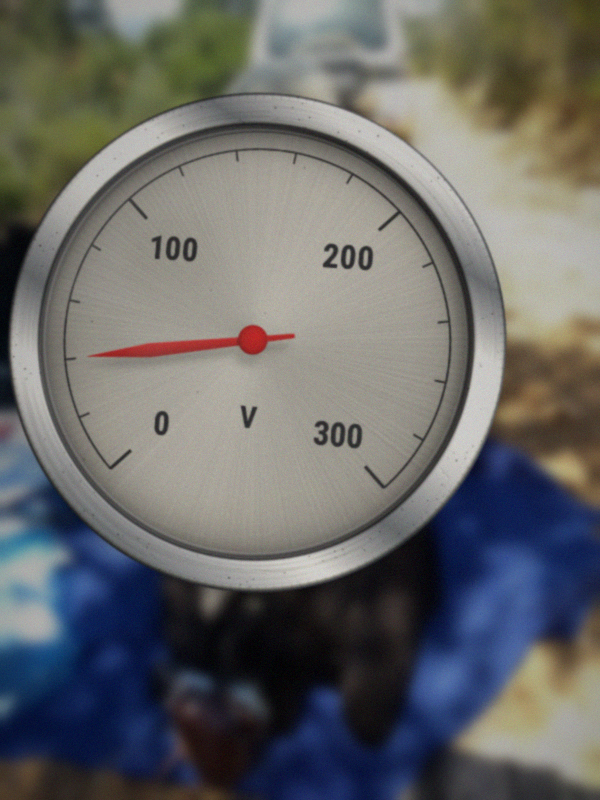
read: value=40 unit=V
